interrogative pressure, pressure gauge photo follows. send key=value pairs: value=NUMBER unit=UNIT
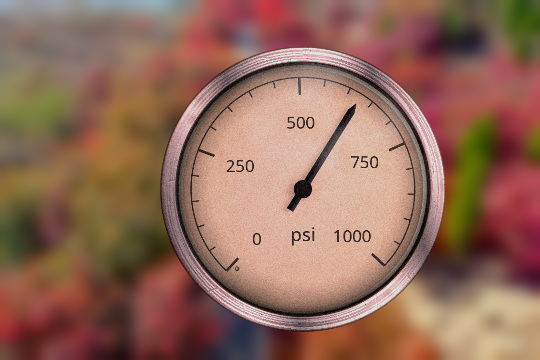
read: value=625 unit=psi
